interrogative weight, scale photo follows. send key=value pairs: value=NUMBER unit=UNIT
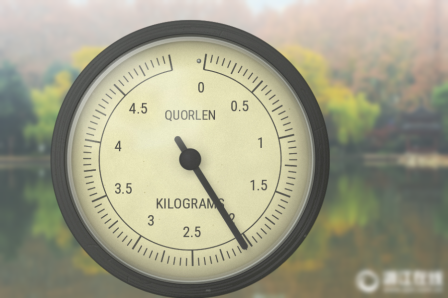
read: value=2.05 unit=kg
